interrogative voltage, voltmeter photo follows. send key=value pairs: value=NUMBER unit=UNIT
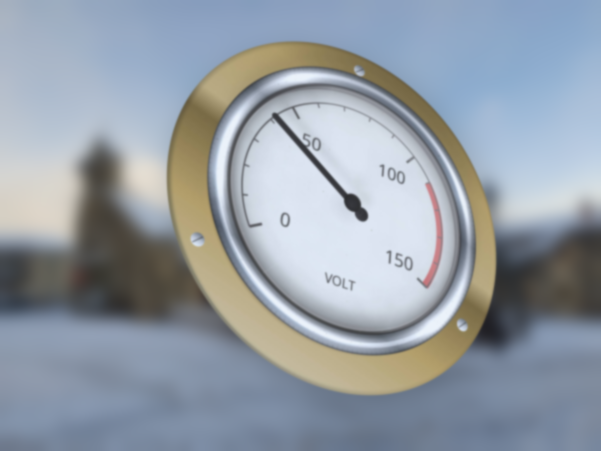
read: value=40 unit=V
